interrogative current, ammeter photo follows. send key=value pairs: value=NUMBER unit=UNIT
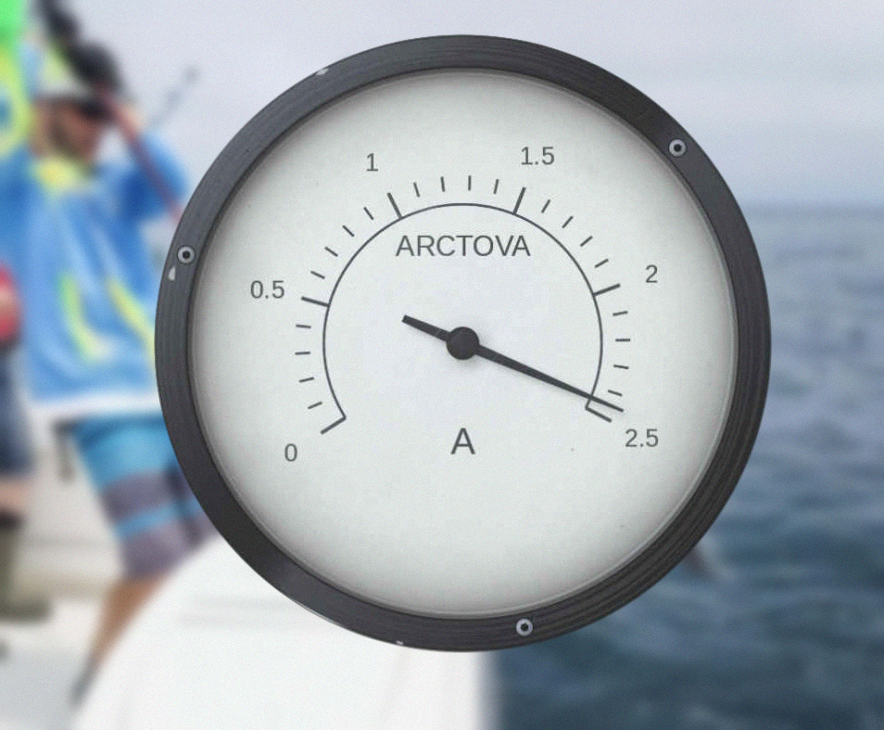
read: value=2.45 unit=A
